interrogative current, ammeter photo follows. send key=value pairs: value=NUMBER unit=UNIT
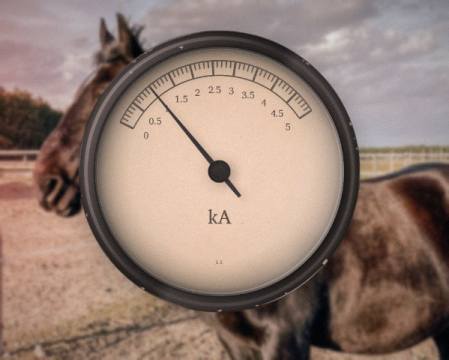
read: value=1 unit=kA
